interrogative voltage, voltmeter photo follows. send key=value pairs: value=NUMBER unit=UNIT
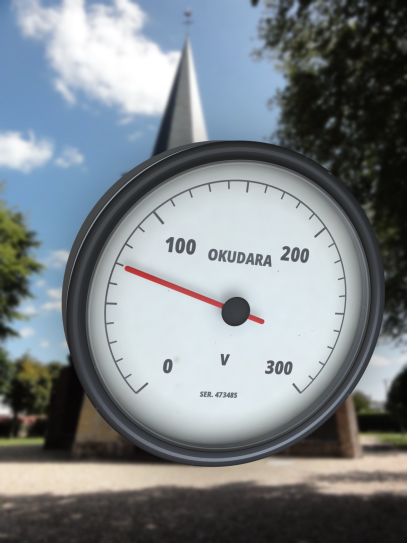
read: value=70 unit=V
